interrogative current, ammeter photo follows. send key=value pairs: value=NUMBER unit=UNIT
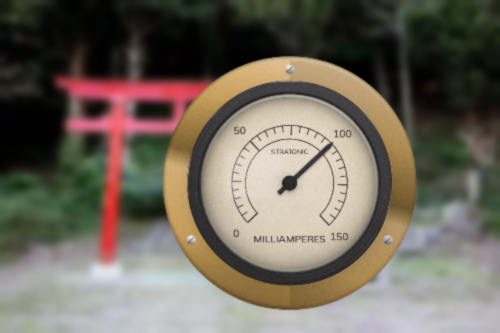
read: value=100 unit=mA
